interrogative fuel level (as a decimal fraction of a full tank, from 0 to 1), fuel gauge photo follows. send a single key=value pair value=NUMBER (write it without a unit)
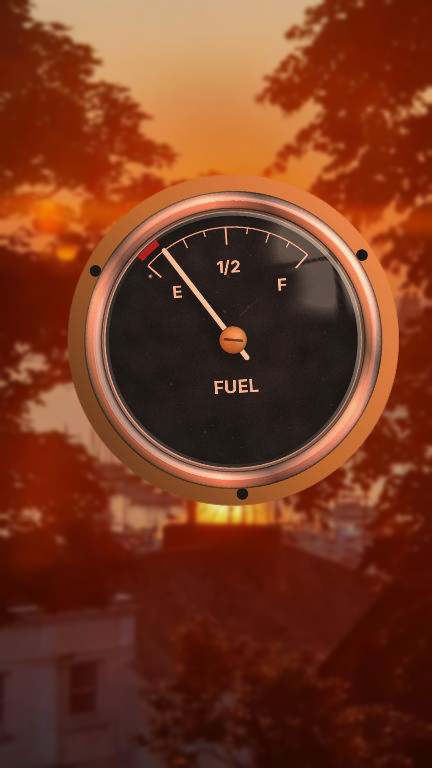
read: value=0.125
